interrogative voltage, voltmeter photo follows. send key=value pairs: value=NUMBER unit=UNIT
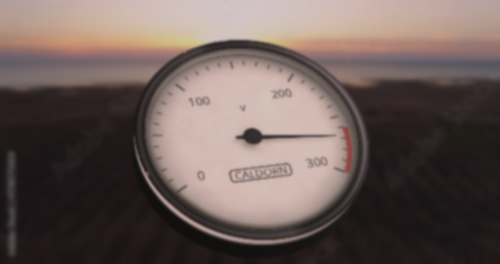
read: value=270 unit=V
